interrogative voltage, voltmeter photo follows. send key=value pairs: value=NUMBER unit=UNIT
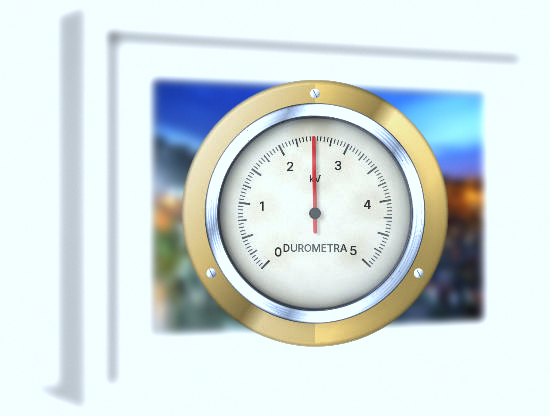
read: value=2.5 unit=kV
